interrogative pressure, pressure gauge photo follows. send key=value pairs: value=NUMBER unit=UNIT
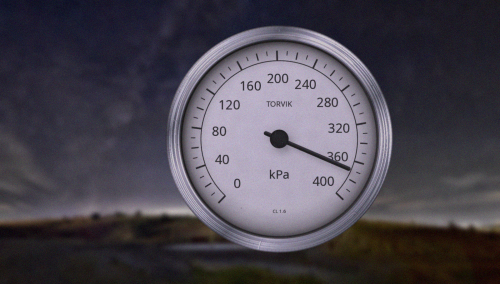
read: value=370 unit=kPa
